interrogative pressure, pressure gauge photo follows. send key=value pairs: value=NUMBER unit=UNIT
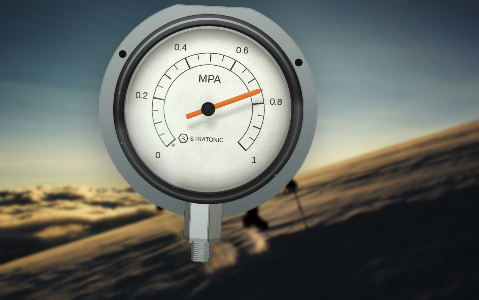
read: value=0.75 unit=MPa
